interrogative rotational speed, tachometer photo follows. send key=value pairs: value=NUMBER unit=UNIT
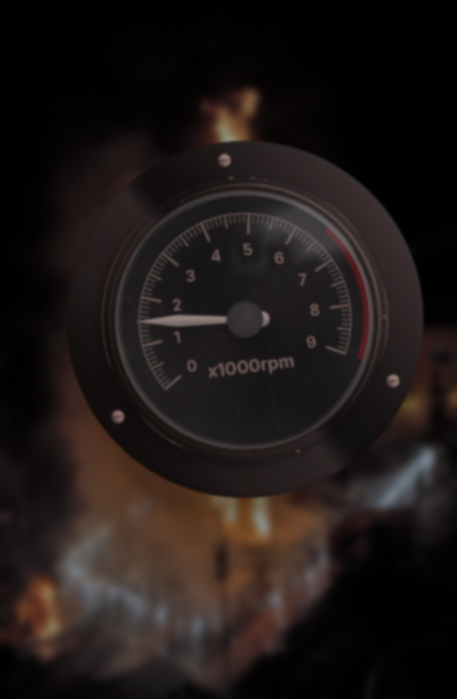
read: value=1500 unit=rpm
